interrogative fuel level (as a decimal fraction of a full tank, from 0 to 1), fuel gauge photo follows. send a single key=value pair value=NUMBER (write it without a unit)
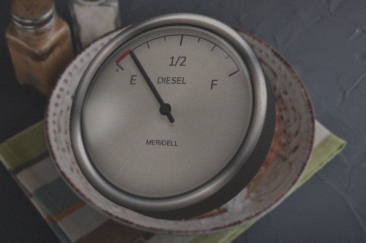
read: value=0.125
